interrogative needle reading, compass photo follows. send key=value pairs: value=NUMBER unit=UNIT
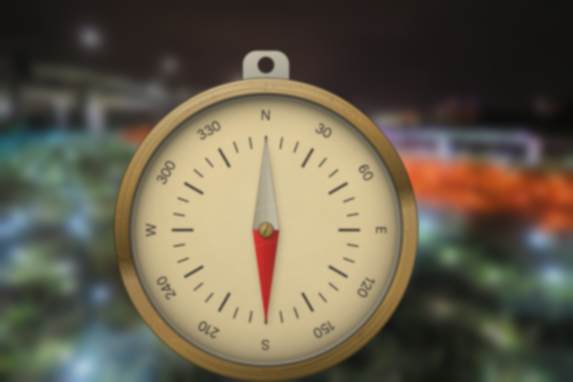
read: value=180 unit=°
